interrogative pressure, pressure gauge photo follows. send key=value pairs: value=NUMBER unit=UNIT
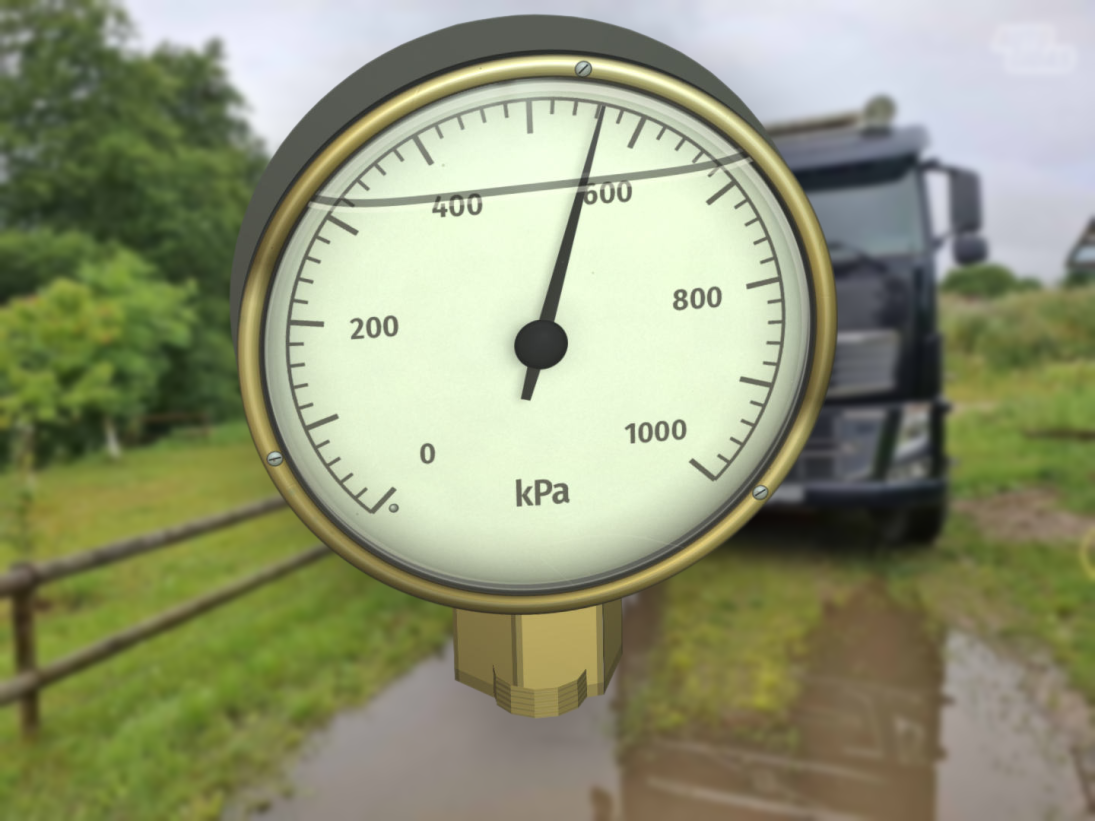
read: value=560 unit=kPa
